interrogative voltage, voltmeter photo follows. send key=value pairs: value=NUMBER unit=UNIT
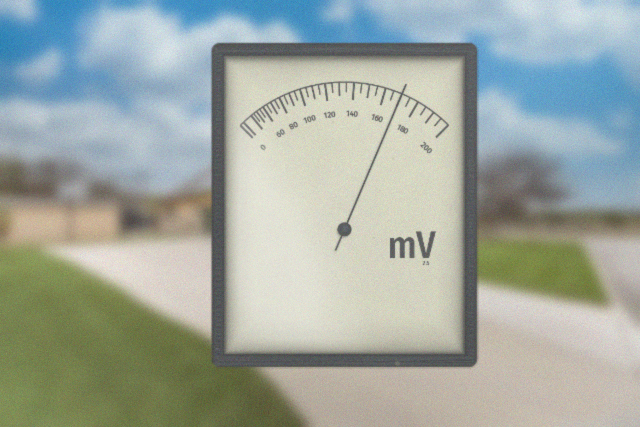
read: value=170 unit=mV
